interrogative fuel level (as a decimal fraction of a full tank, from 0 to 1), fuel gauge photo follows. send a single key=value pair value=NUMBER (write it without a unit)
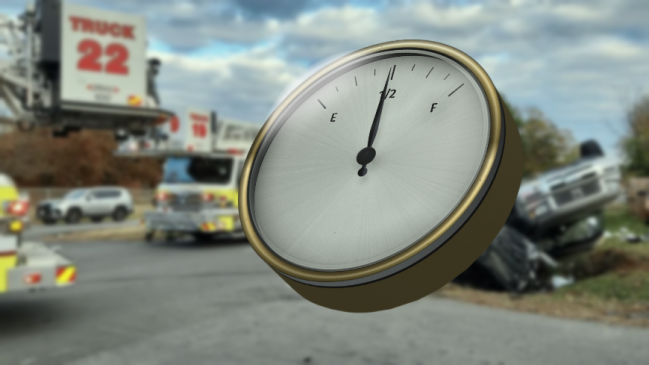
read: value=0.5
